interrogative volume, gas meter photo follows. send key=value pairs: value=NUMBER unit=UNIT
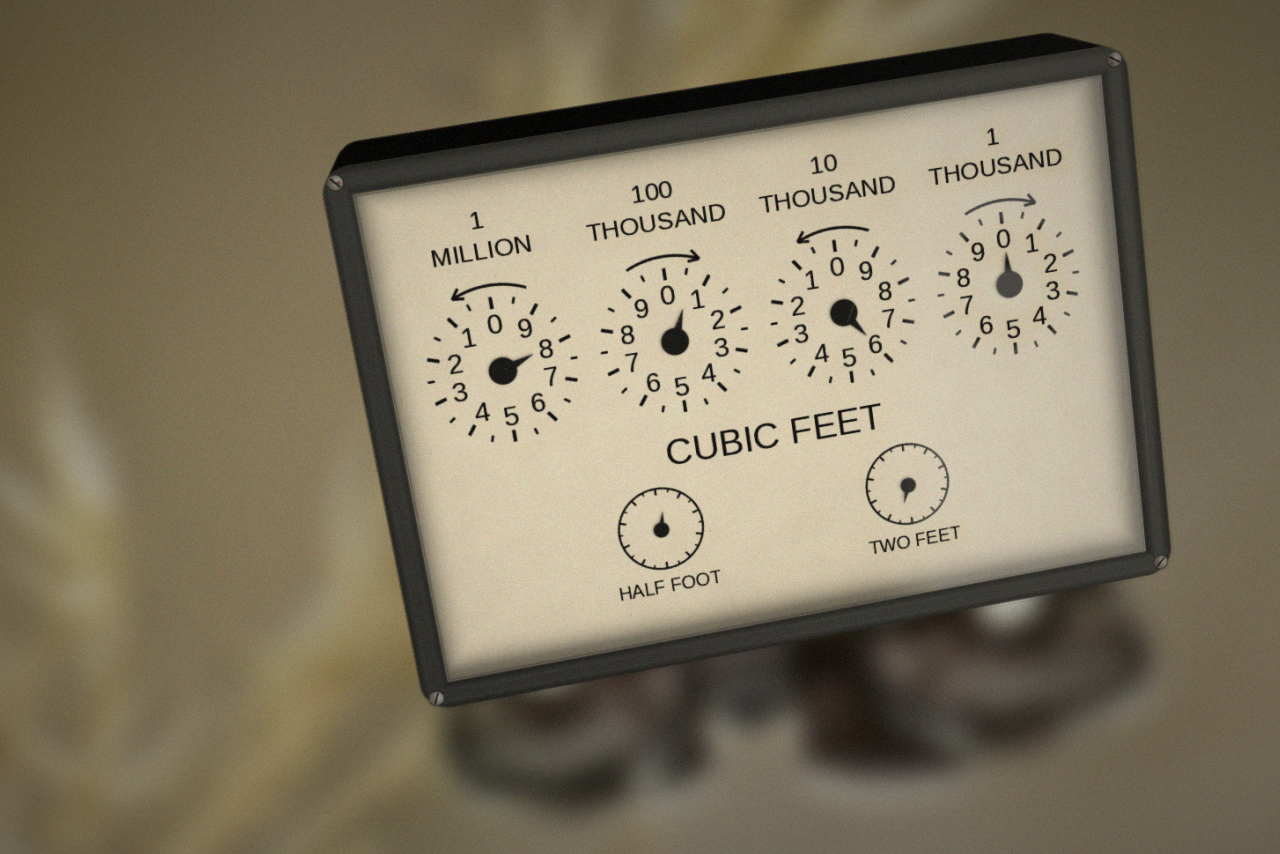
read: value=806000 unit=ft³
